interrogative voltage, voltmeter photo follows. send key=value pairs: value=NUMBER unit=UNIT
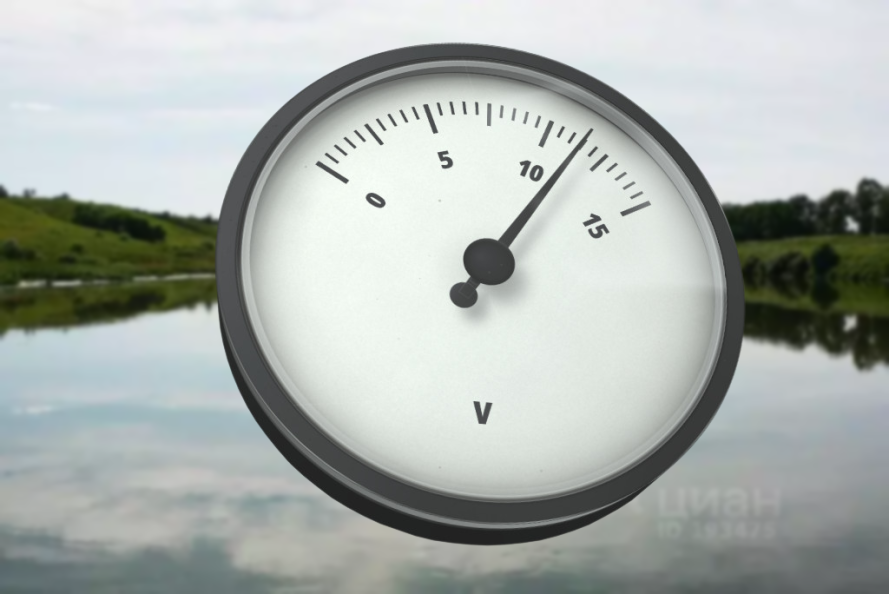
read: value=11.5 unit=V
